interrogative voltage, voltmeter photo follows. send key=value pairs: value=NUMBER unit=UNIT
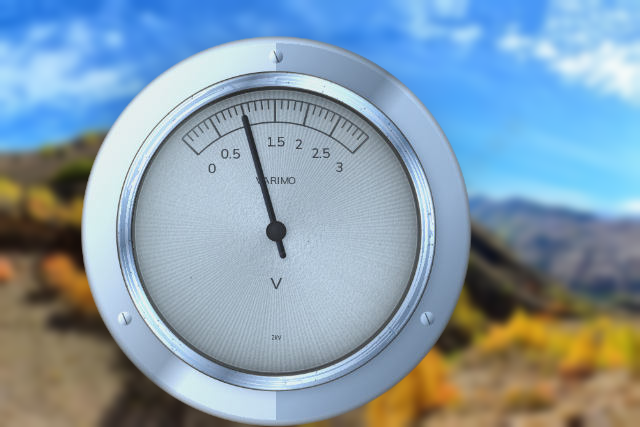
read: value=1 unit=V
